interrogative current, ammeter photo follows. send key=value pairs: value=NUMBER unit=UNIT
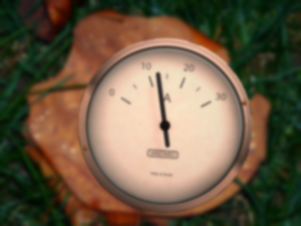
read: value=12.5 unit=A
